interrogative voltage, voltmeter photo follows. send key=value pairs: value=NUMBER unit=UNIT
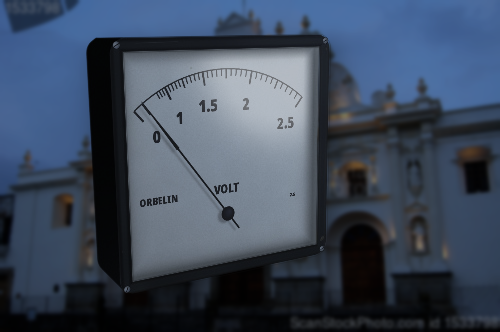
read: value=0.5 unit=V
